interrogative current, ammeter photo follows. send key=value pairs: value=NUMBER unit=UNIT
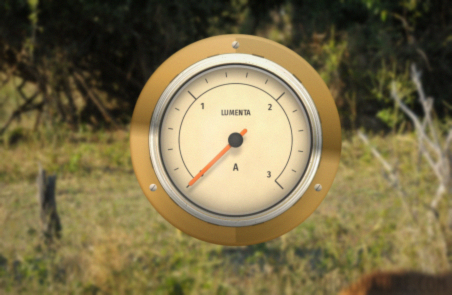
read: value=0 unit=A
